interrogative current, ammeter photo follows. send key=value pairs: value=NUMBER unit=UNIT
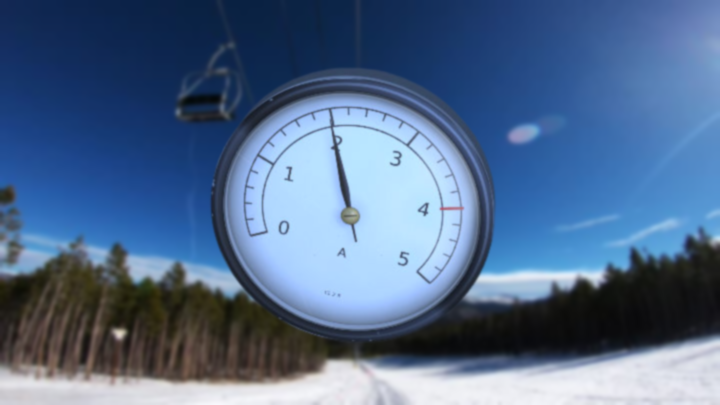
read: value=2 unit=A
